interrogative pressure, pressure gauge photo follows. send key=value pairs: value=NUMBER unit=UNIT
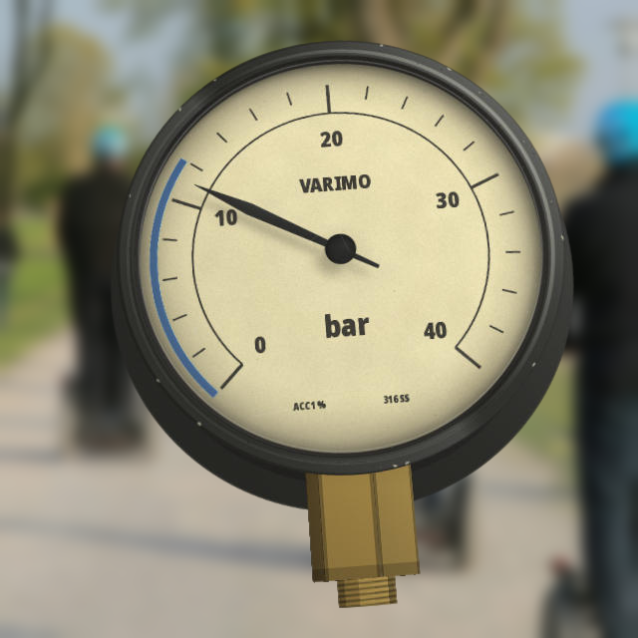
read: value=11 unit=bar
